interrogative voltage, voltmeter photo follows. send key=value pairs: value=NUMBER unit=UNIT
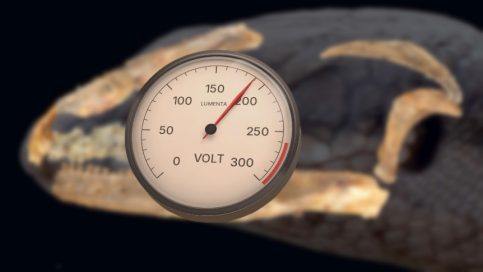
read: value=190 unit=V
